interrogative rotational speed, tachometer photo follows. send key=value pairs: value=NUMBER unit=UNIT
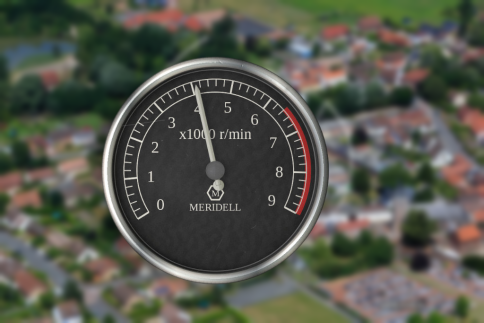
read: value=4100 unit=rpm
